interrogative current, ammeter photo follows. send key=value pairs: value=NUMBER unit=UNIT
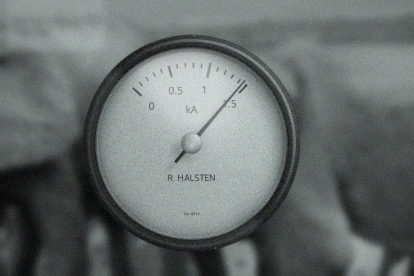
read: value=1.45 unit=kA
